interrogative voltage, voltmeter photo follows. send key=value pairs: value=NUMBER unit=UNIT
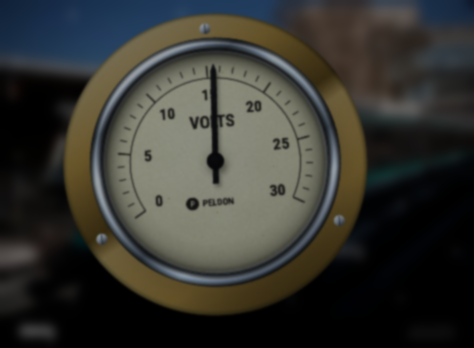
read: value=15.5 unit=V
